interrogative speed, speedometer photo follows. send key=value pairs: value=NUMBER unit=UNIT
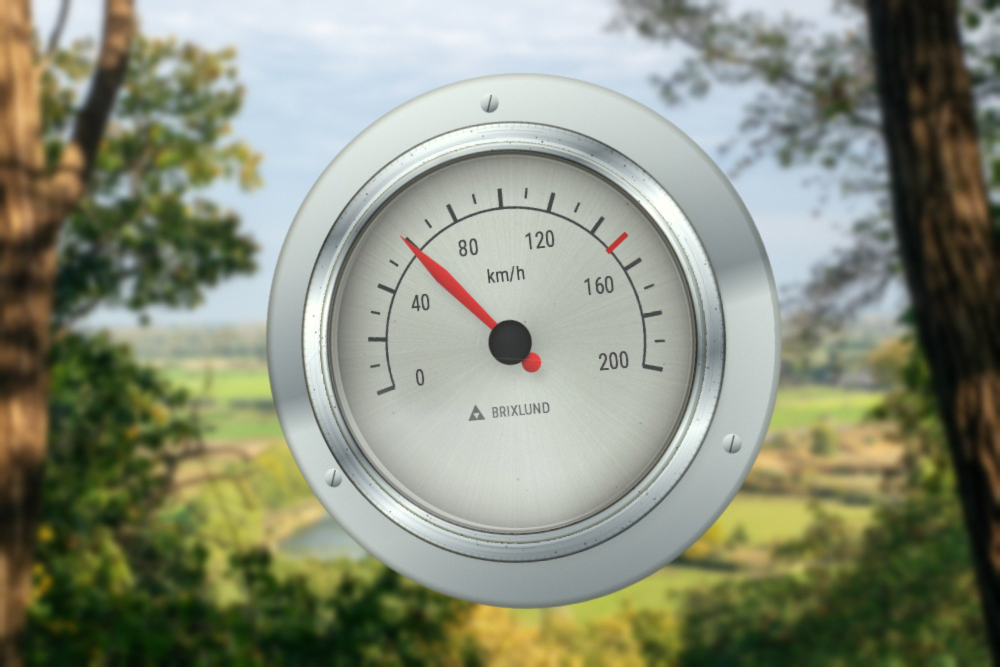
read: value=60 unit=km/h
